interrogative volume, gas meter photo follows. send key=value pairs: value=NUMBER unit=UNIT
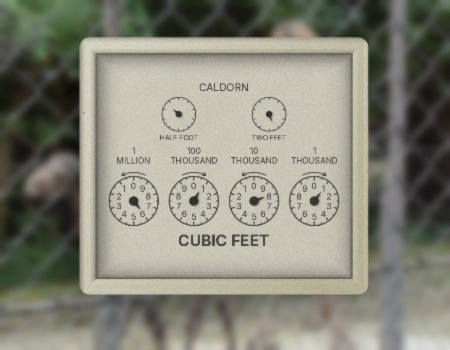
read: value=608100 unit=ft³
